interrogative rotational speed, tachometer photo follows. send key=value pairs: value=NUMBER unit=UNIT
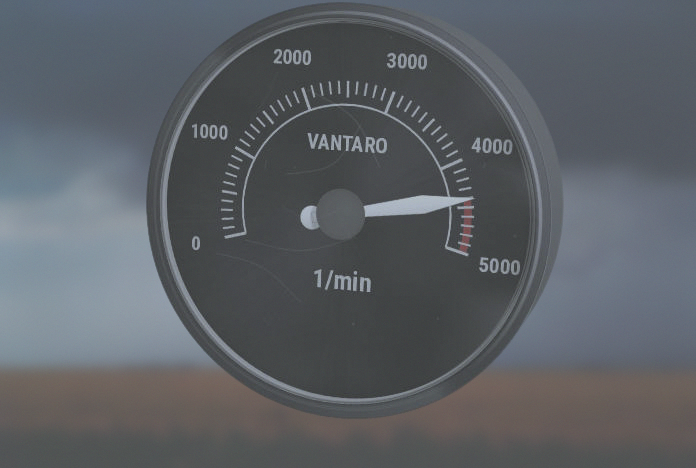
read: value=4400 unit=rpm
